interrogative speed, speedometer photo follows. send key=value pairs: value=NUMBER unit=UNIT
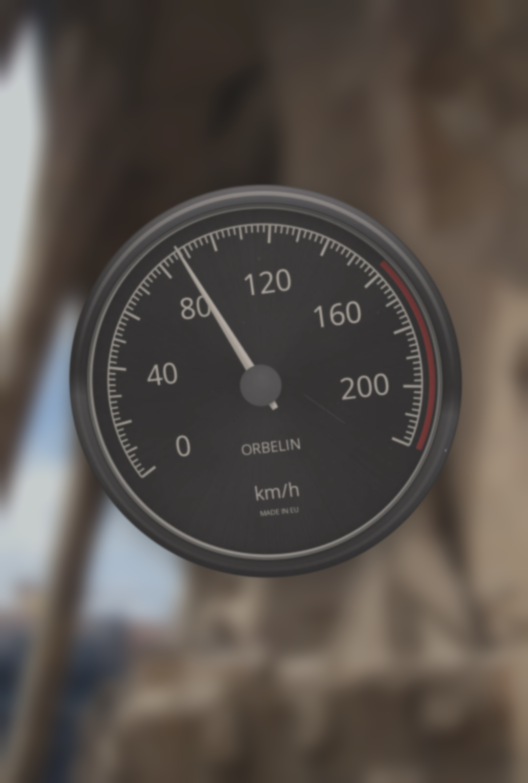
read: value=88 unit=km/h
